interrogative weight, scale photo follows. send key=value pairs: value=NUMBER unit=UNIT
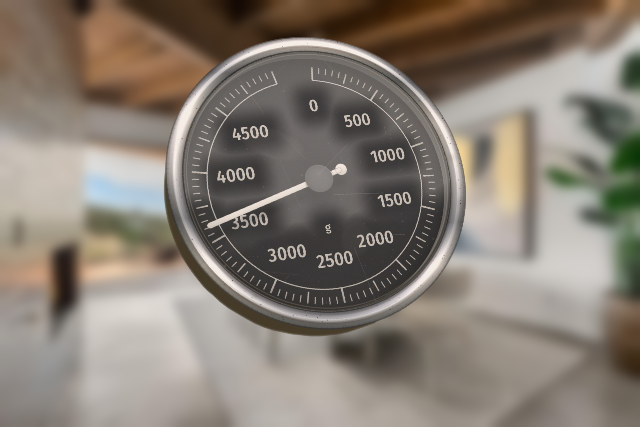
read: value=3600 unit=g
